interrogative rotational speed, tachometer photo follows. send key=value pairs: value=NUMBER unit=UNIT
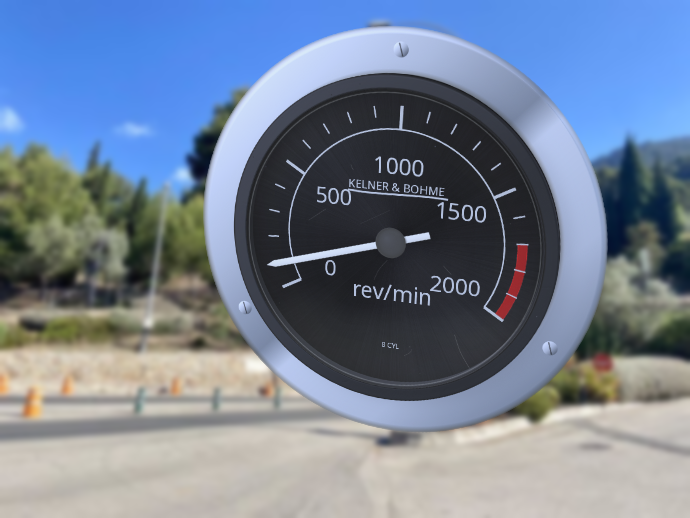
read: value=100 unit=rpm
